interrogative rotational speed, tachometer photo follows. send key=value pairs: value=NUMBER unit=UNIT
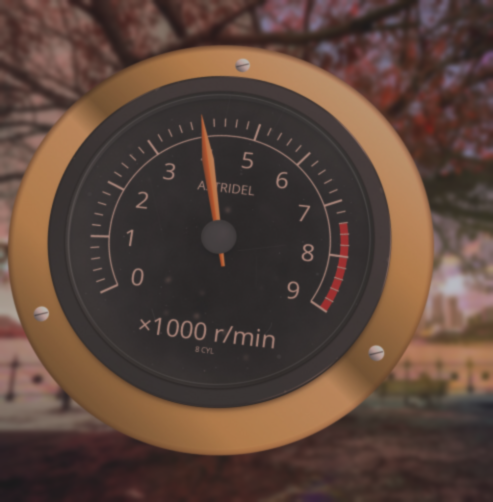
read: value=4000 unit=rpm
